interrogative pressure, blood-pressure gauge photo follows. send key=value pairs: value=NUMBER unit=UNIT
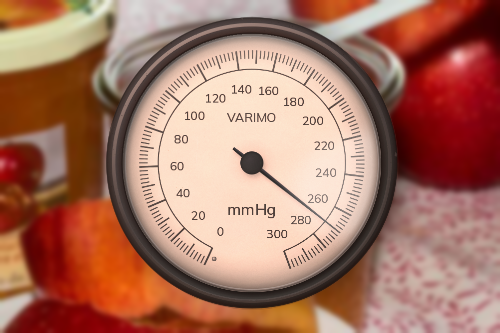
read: value=270 unit=mmHg
